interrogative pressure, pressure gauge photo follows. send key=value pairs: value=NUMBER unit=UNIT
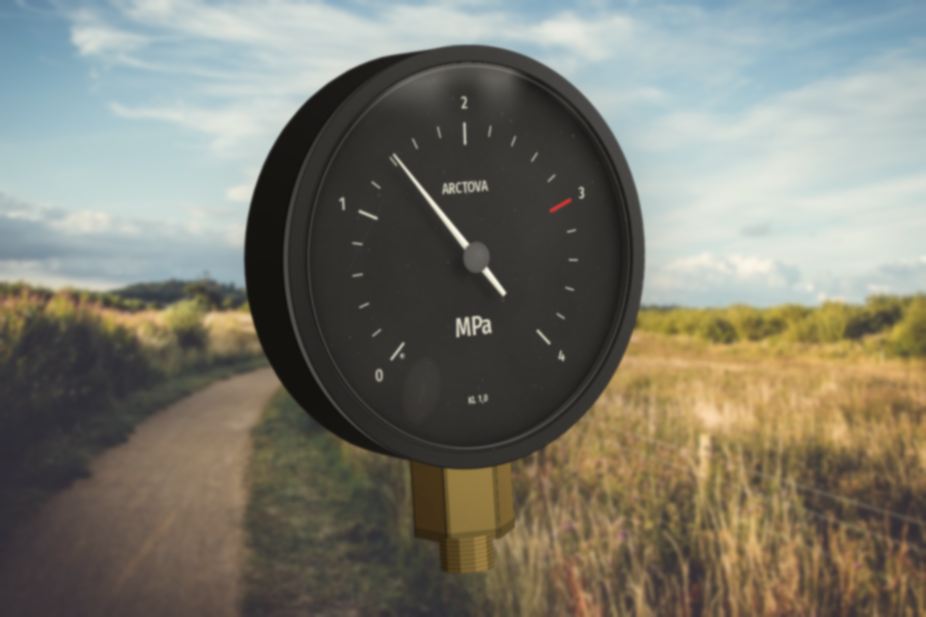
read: value=1.4 unit=MPa
